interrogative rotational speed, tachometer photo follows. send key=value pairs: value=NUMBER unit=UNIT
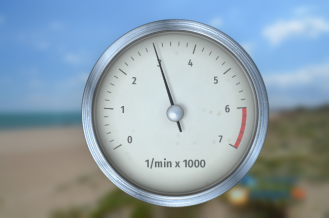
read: value=3000 unit=rpm
